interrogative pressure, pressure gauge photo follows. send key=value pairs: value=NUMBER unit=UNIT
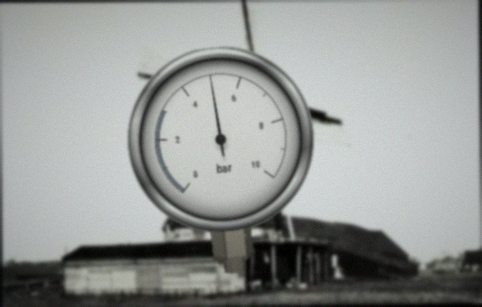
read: value=5 unit=bar
